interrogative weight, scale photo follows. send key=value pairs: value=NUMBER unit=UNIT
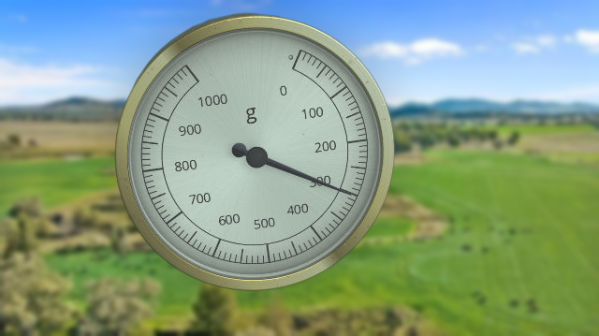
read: value=300 unit=g
